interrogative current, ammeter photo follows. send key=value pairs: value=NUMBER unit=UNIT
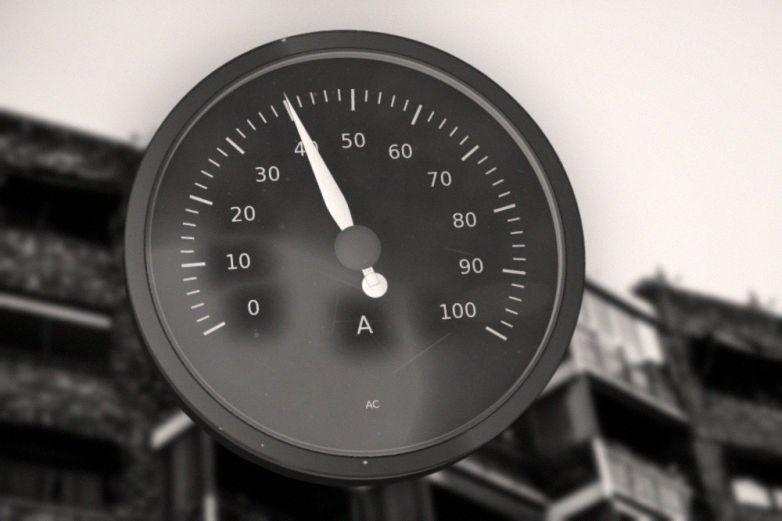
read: value=40 unit=A
